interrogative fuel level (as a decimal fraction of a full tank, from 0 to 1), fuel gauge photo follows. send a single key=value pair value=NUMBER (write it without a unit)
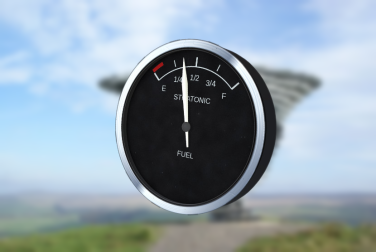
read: value=0.375
